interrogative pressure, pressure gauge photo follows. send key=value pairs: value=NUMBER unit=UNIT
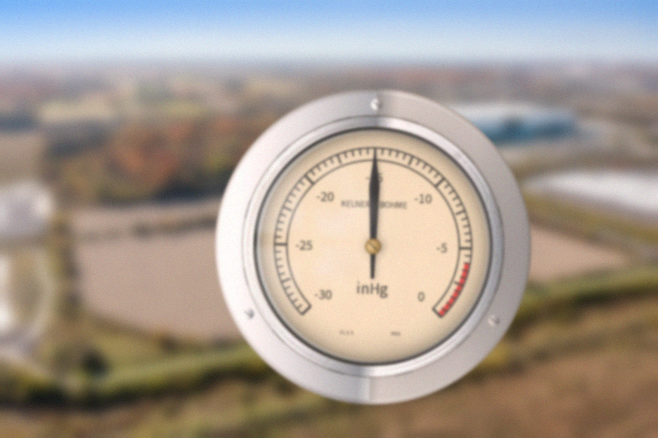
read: value=-15 unit=inHg
